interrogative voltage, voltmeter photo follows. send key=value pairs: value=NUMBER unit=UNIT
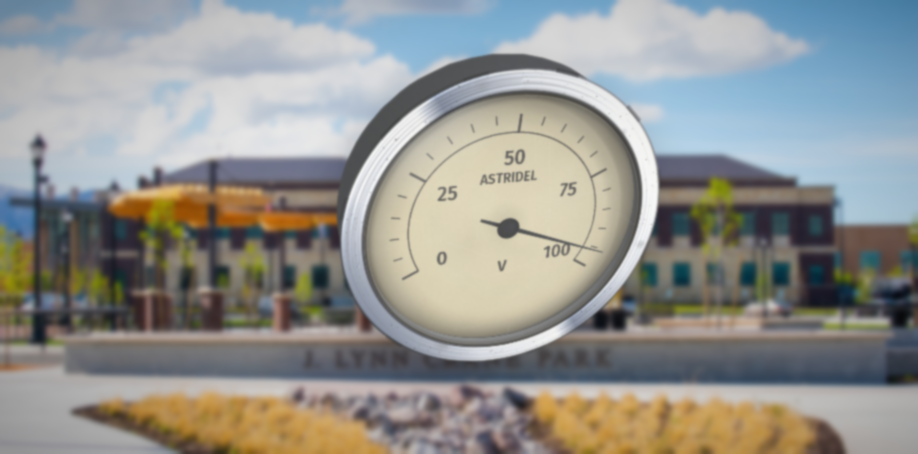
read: value=95 unit=V
